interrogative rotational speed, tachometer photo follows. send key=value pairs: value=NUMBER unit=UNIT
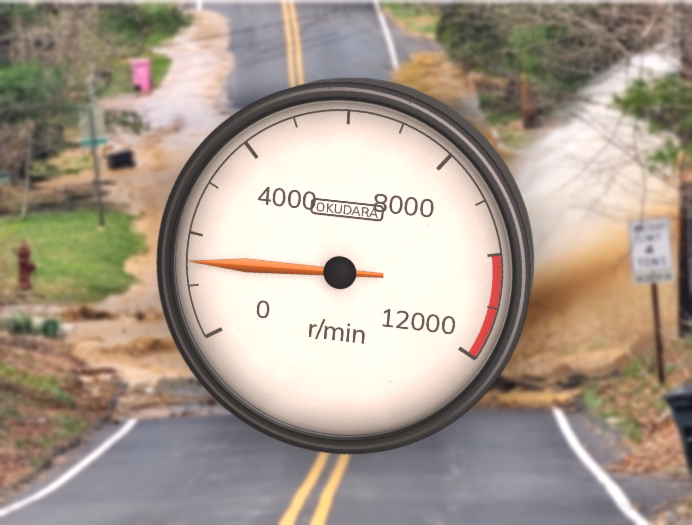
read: value=1500 unit=rpm
